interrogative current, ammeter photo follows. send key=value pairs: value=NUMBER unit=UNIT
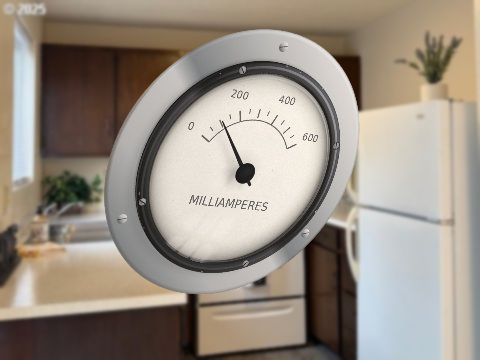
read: value=100 unit=mA
